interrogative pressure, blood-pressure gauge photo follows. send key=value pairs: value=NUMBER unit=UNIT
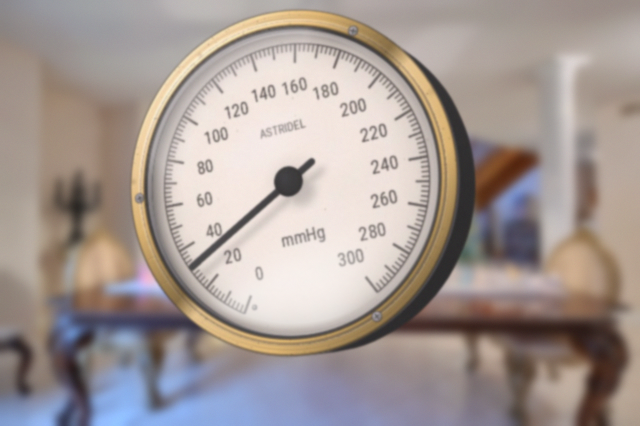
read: value=30 unit=mmHg
